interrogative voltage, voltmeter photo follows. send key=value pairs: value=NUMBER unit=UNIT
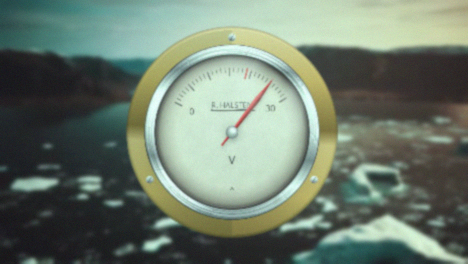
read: value=25 unit=V
